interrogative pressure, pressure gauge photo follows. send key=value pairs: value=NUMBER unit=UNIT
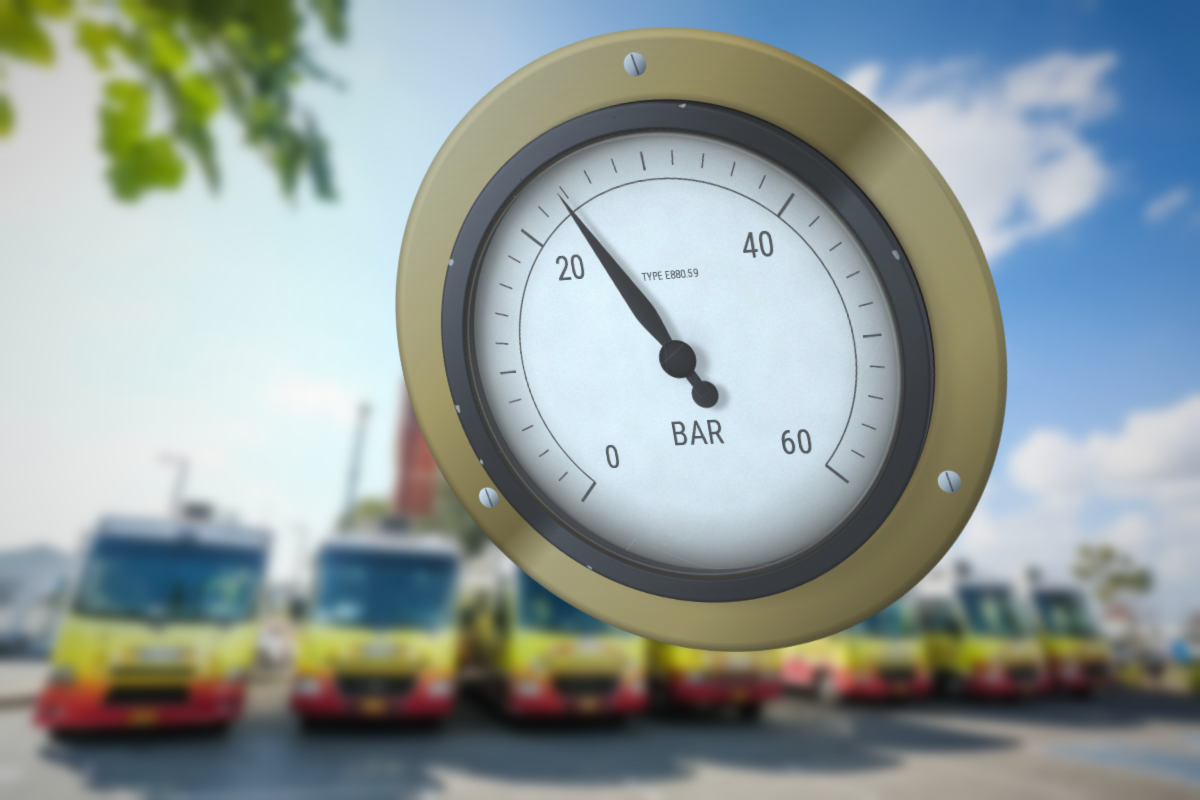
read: value=24 unit=bar
